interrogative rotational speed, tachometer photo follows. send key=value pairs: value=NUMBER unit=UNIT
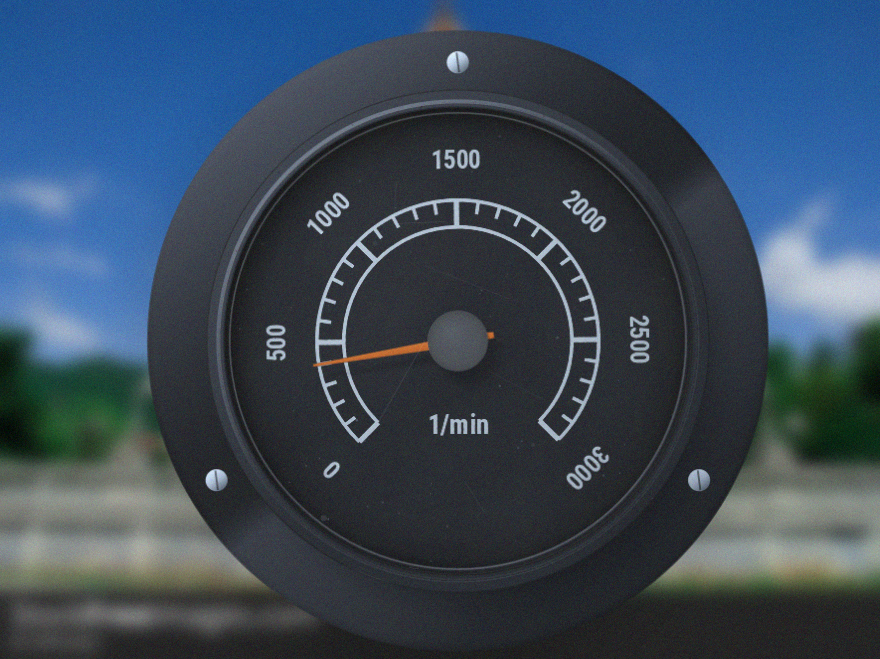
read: value=400 unit=rpm
